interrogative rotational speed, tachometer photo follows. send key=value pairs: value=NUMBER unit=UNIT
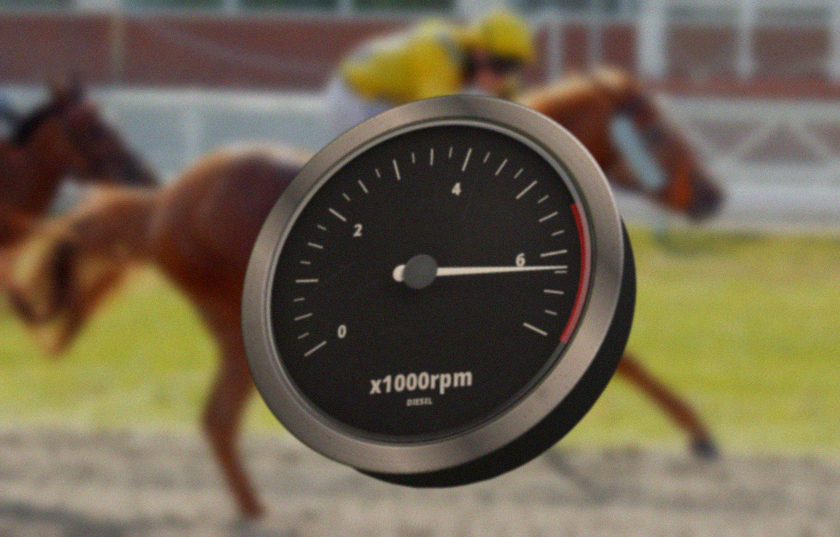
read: value=6250 unit=rpm
